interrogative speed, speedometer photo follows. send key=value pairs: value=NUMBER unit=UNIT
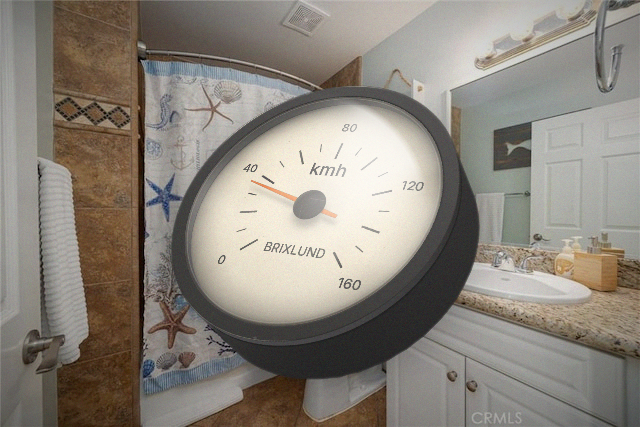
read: value=35 unit=km/h
